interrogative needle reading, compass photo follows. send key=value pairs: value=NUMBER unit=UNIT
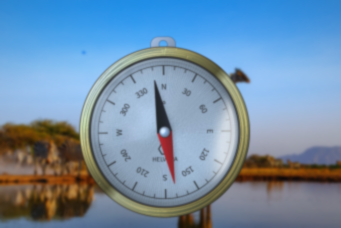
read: value=170 unit=°
